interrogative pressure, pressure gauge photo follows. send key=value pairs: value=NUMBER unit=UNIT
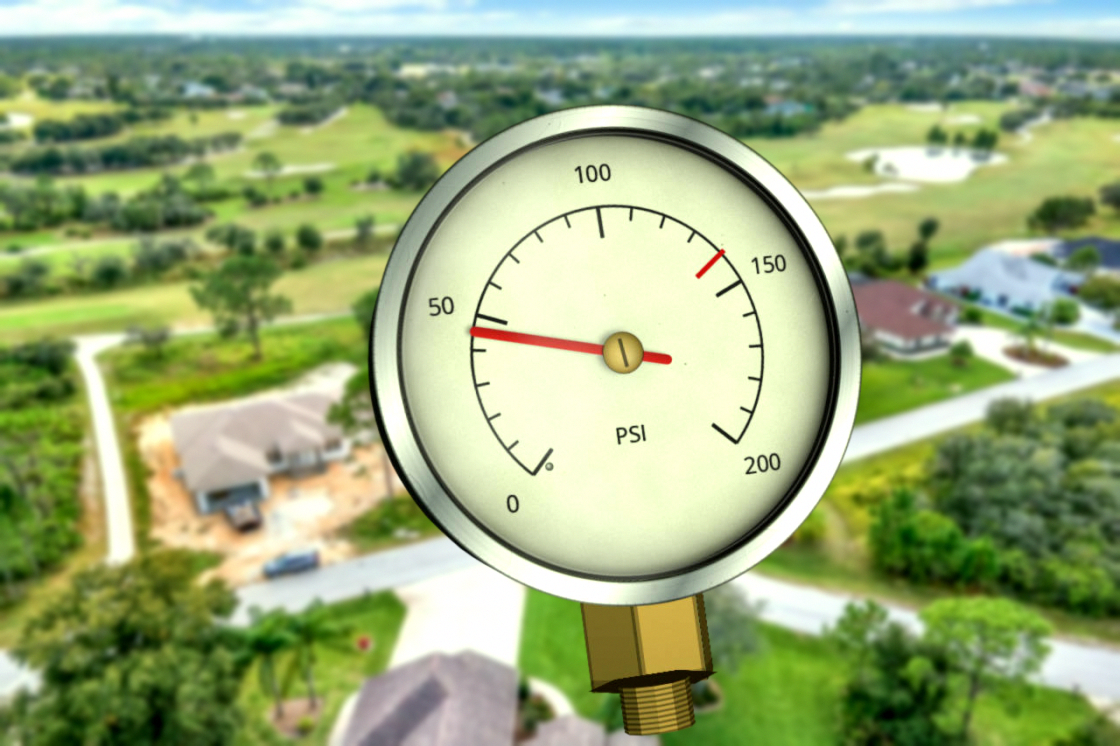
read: value=45 unit=psi
